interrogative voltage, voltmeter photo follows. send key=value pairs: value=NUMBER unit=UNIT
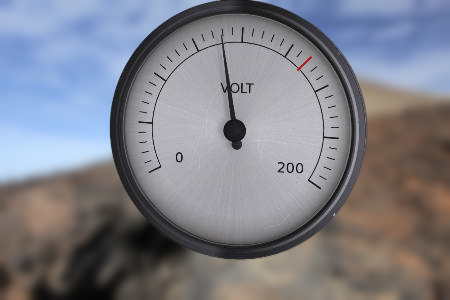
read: value=90 unit=V
